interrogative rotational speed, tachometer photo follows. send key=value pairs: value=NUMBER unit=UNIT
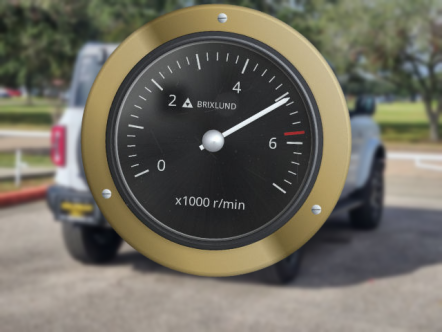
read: value=5100 unit=rpm
